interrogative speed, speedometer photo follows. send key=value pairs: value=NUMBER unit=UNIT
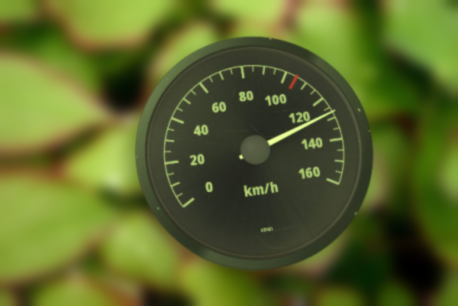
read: value=127.5 unit=km/h
